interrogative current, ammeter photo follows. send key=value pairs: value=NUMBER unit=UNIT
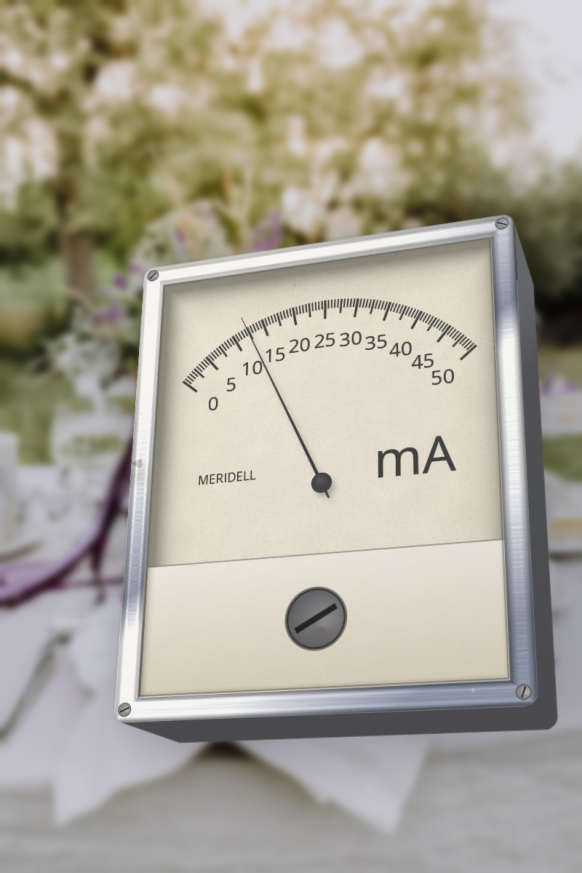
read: value=12.5 unit=mA
